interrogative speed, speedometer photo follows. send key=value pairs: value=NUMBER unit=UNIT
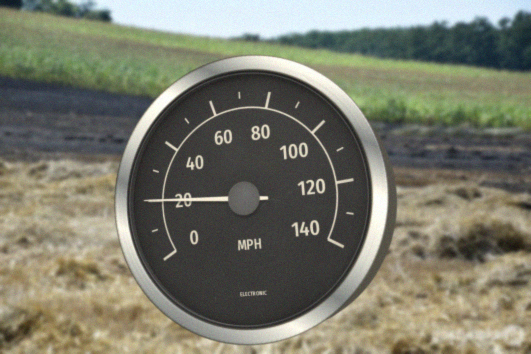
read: value=20 unit=mph
